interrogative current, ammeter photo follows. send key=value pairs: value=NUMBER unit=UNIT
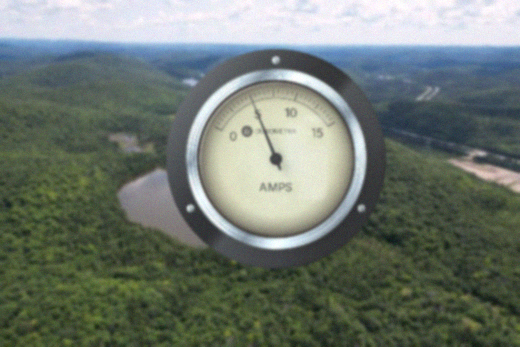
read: value=5 unit=A
